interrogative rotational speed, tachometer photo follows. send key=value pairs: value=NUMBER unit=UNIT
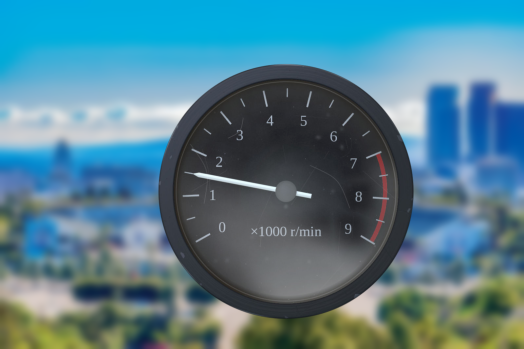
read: value=1500 unit=rpm
